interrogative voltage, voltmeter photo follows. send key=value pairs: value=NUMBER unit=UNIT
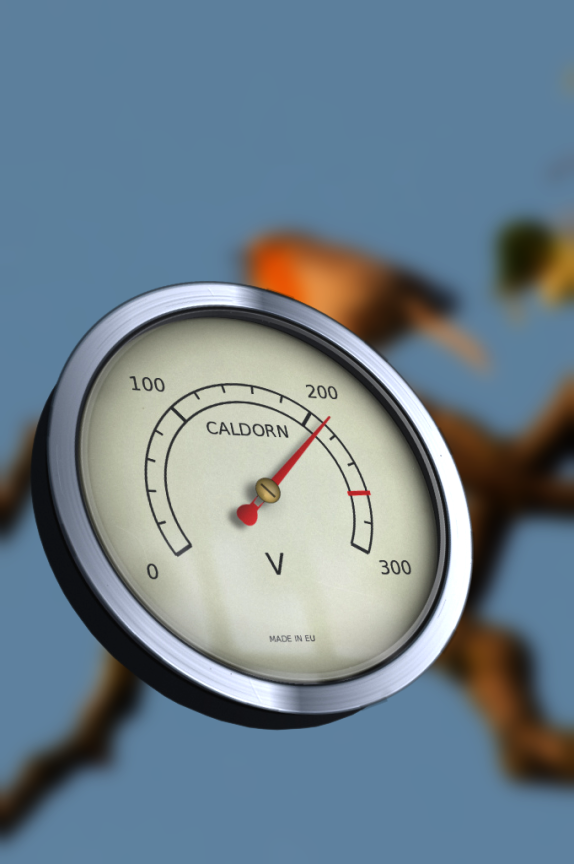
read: value=210 unit=V
